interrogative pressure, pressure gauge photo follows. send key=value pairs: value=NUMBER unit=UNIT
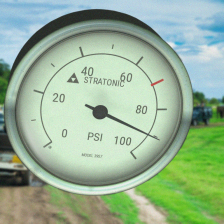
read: value=90 unit=psi
